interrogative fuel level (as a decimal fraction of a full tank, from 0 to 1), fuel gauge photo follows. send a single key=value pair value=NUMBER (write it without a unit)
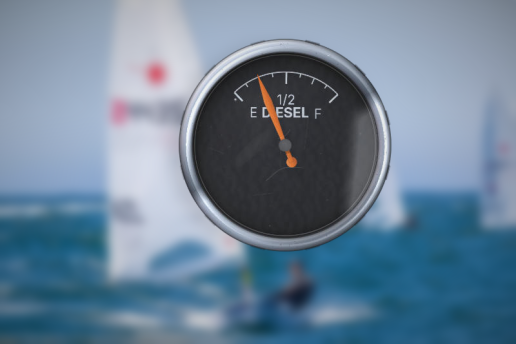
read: value=0.25
